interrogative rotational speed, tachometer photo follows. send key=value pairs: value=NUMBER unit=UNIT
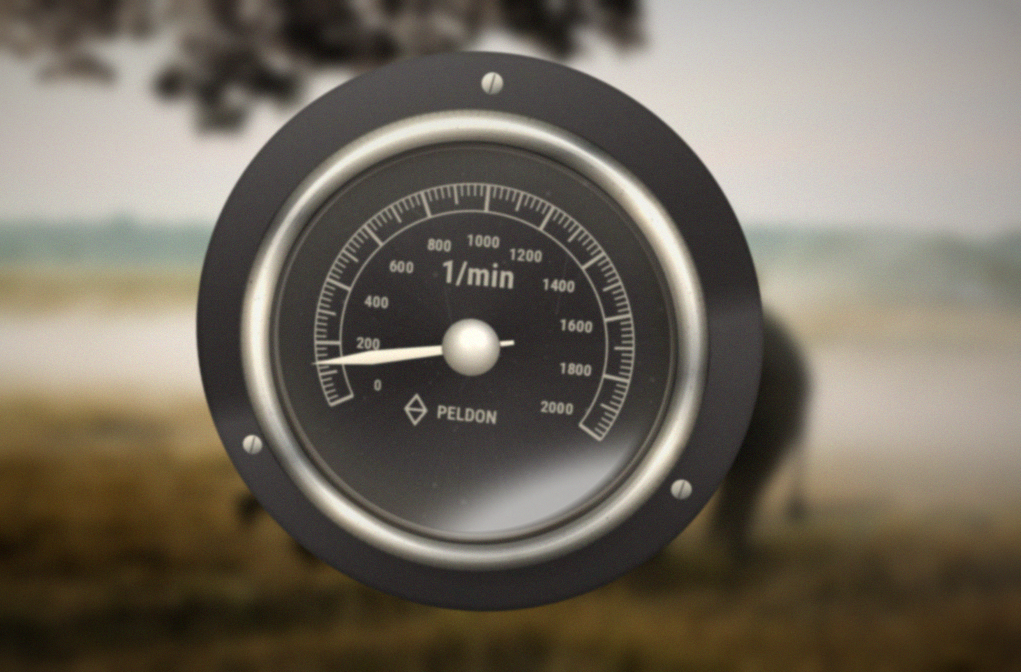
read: value=140 unit=rpm
